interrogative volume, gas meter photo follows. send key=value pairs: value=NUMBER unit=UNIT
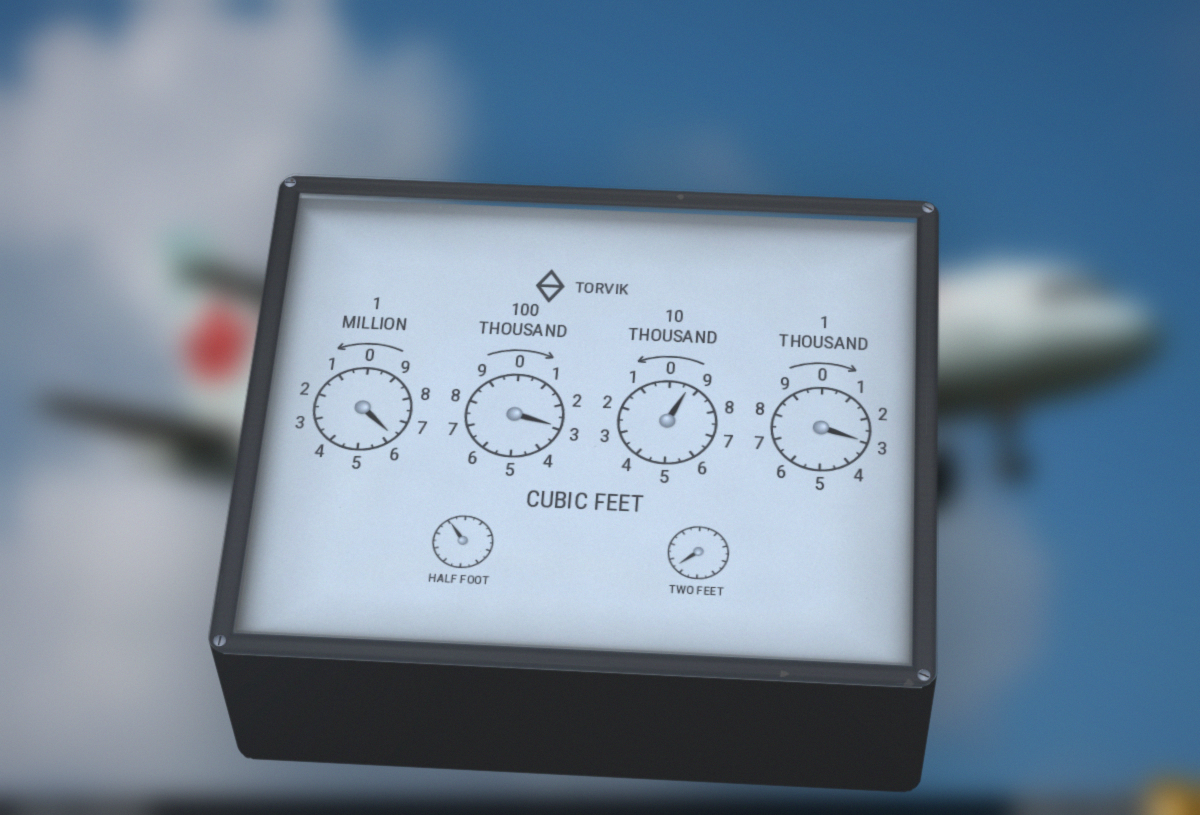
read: value=629300 unit=ft³
